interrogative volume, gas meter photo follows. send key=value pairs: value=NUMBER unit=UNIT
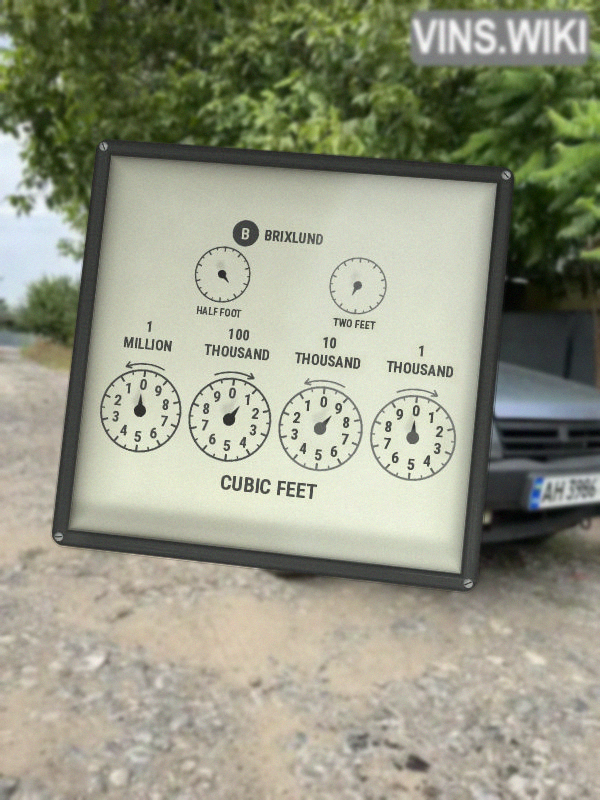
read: value=9000 unit=ft³
